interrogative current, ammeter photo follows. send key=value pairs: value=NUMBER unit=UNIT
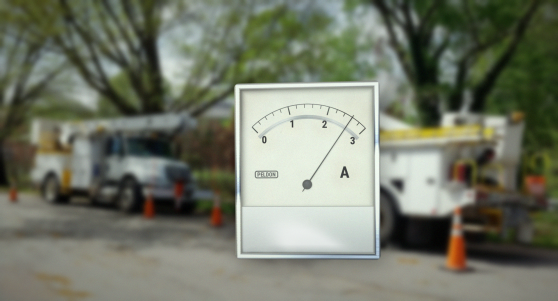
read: value=2.6 unit=A
